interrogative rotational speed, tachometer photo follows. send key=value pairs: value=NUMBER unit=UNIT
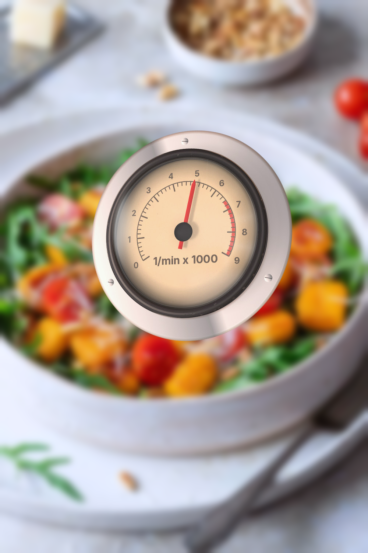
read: value=5000 unit=rpm
